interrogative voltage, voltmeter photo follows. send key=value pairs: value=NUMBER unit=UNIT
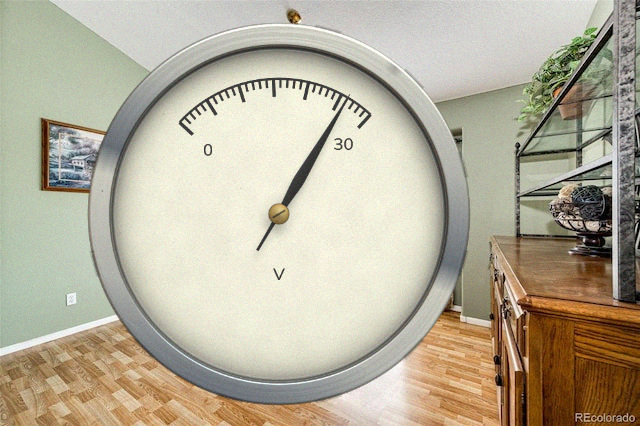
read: value=26 unit=V
